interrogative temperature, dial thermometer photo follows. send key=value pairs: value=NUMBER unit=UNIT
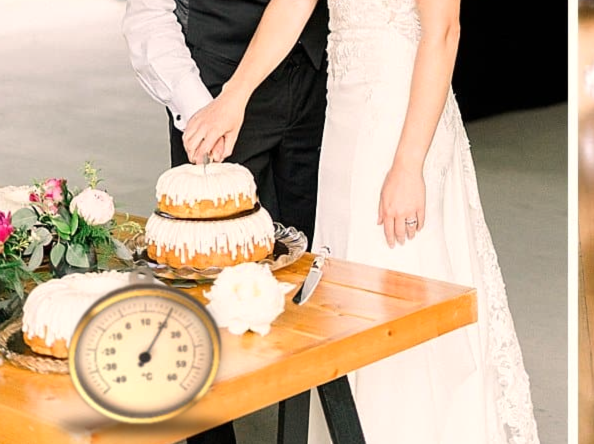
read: value=20 unit=°C
